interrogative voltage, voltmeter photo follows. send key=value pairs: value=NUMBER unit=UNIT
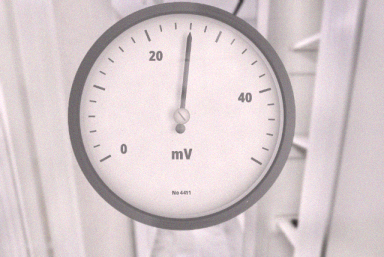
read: value=26 unit=mV
